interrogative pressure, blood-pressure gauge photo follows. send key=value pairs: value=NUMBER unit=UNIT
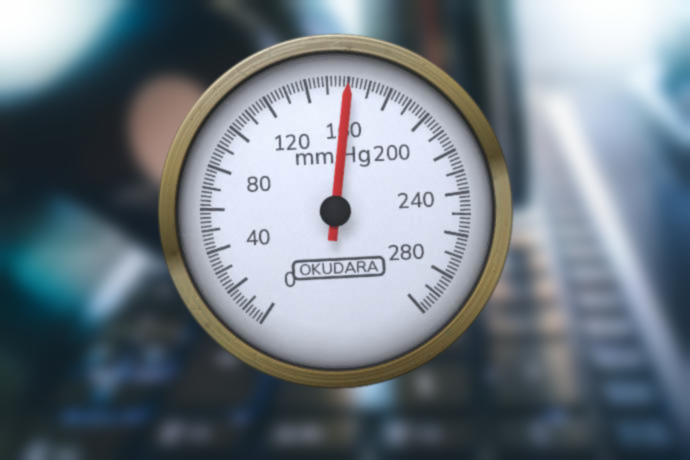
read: value=160 unit=mmHg
